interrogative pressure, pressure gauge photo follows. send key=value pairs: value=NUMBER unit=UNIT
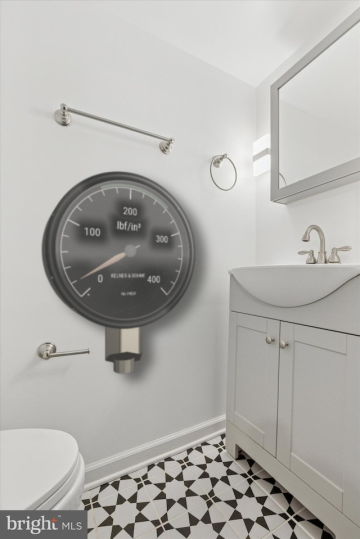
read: value=20 unit=psi
